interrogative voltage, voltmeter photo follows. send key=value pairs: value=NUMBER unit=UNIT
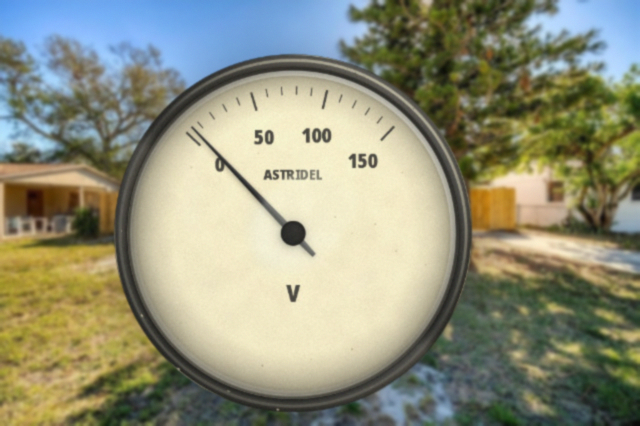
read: value=5 unit=V
